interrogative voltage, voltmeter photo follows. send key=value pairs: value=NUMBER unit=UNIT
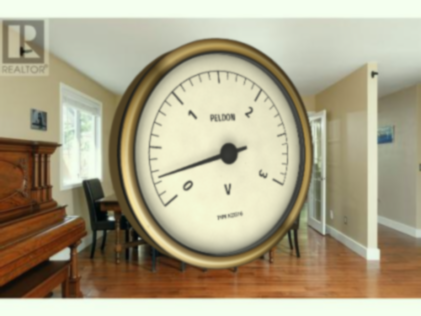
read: value=0.25 unit=V
